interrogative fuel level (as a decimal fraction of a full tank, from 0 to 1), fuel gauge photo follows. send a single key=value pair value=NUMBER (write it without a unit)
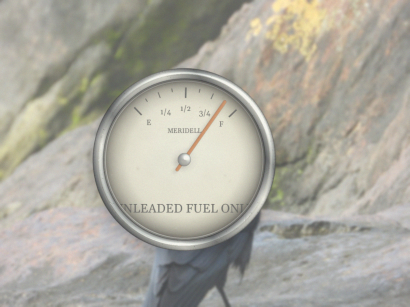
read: value=0.875
